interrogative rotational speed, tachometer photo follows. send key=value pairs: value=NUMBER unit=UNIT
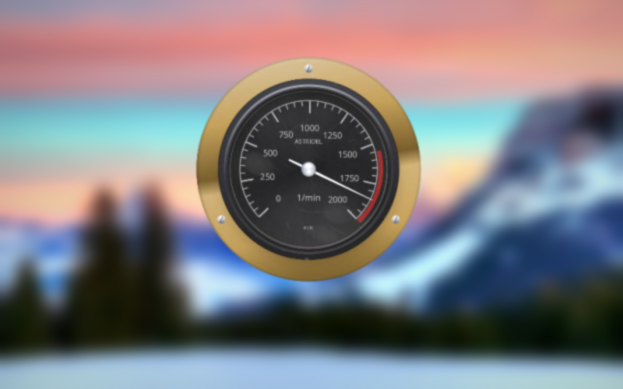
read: value=1850 unit=rpm
